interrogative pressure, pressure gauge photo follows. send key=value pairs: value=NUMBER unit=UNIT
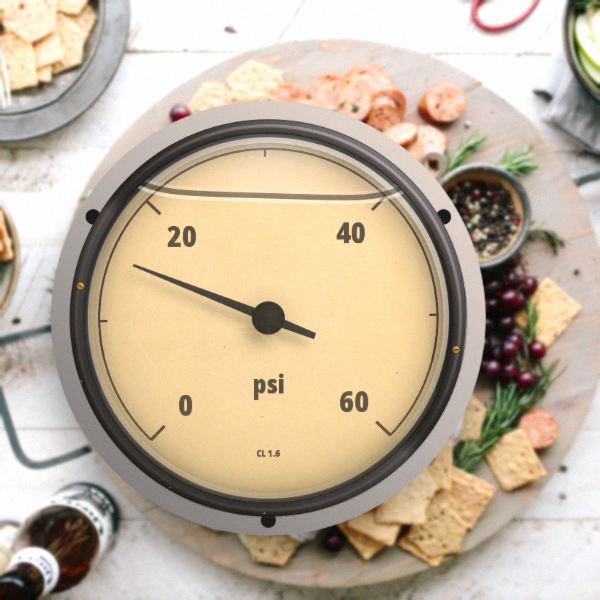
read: value=15 unit=psi
